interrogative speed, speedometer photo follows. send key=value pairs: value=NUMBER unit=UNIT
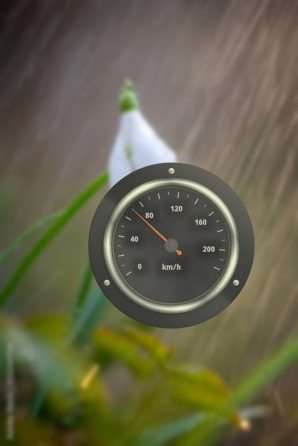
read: value=70 unit=km/h
